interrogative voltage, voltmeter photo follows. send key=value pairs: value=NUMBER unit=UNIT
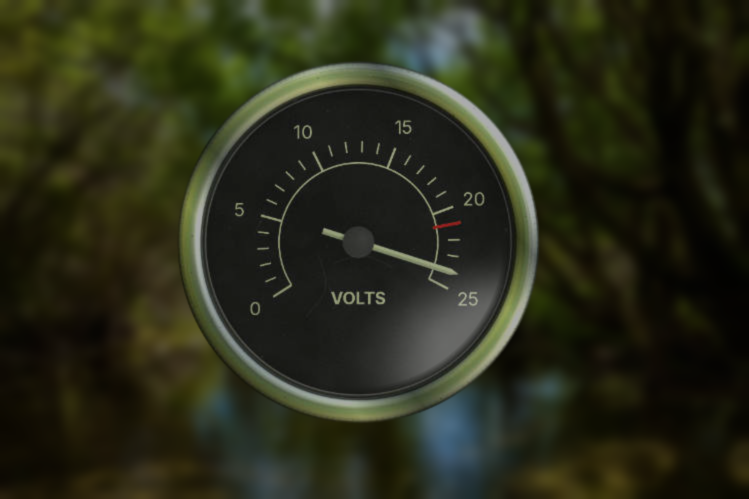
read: value=24 unit=V
